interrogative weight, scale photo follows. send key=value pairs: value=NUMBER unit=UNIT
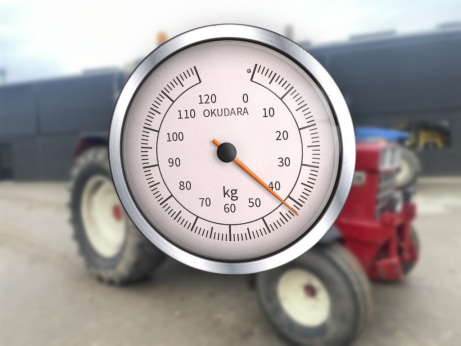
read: value=42 unit=kg
